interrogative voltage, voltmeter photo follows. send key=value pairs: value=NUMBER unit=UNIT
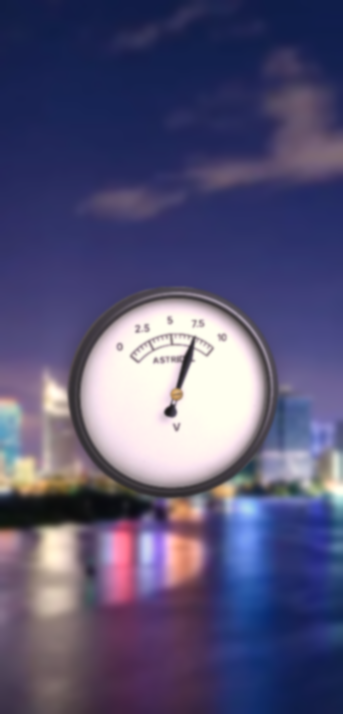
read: value=7.5 unit=V
